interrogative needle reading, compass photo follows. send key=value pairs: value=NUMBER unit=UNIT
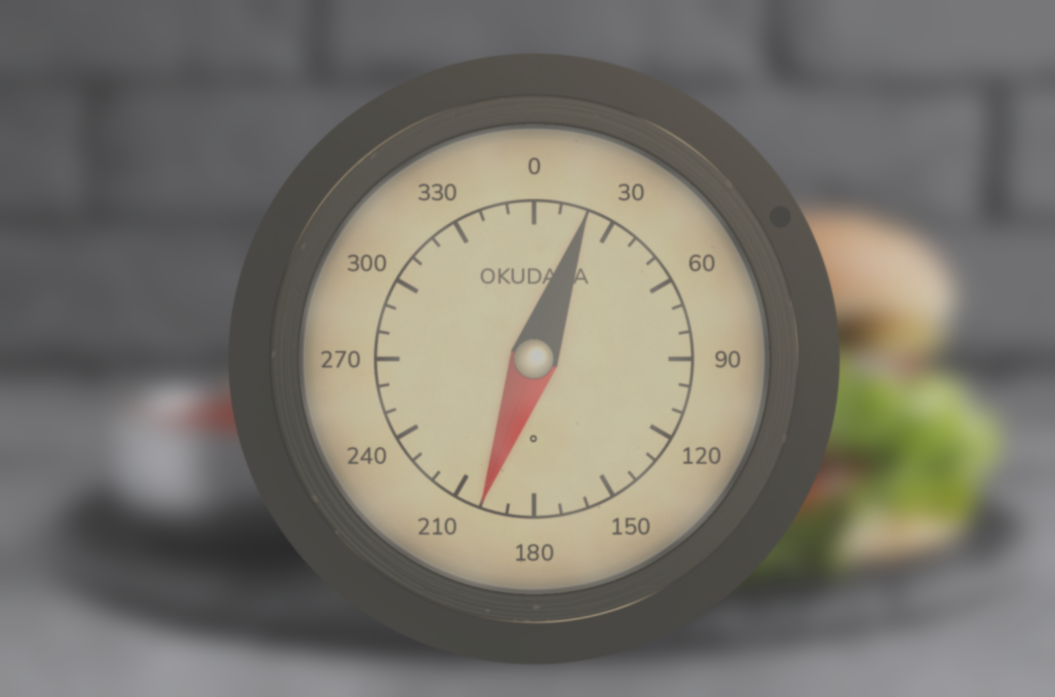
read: value=200 unit=°
